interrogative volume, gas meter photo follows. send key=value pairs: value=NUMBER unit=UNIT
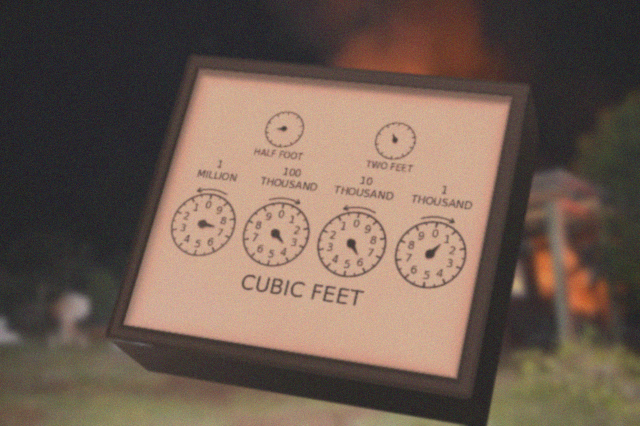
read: value=736100 unit=ft³
